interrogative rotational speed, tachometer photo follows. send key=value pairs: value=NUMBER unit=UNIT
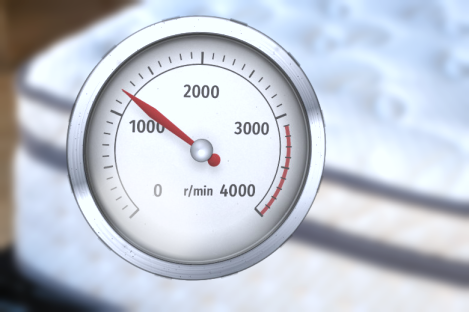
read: value=1200 unit=rpm
